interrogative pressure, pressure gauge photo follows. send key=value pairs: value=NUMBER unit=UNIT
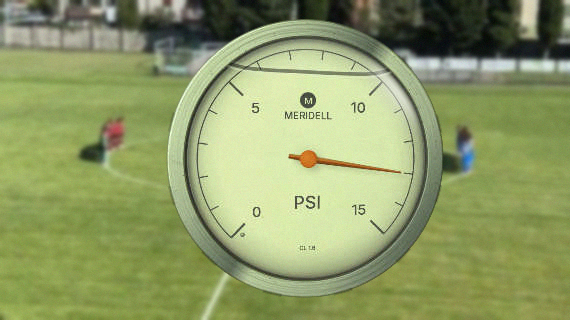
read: value=13 unit=psi
